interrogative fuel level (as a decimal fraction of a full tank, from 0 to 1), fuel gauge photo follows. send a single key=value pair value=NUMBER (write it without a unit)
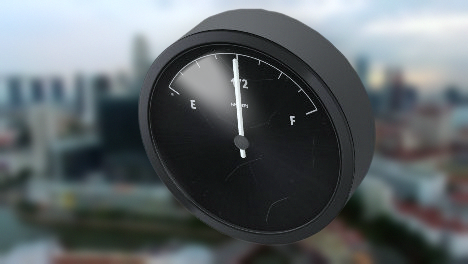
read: value=0.5
